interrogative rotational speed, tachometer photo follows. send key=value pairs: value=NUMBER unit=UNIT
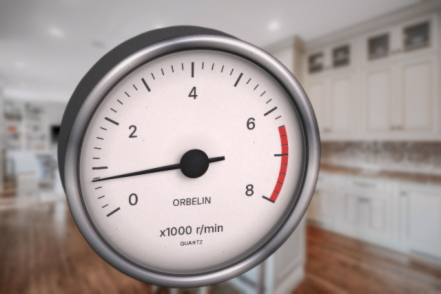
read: value=800 unit=rpm
